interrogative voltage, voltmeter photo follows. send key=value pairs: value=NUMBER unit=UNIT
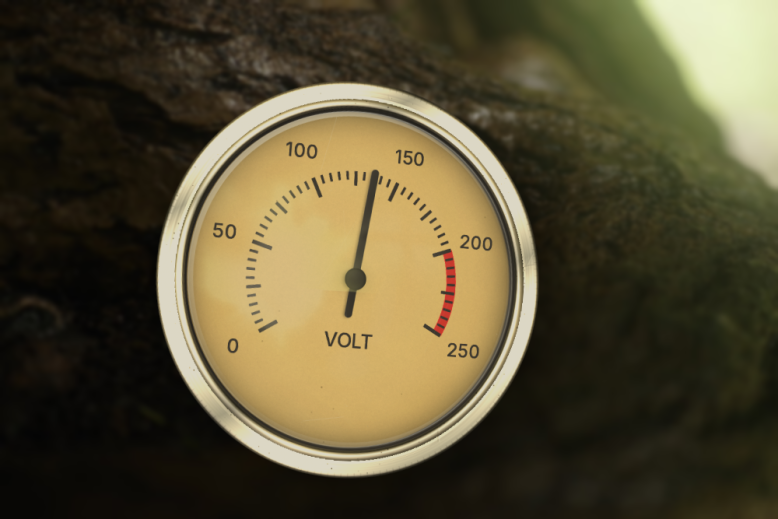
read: value=135 unit=V
